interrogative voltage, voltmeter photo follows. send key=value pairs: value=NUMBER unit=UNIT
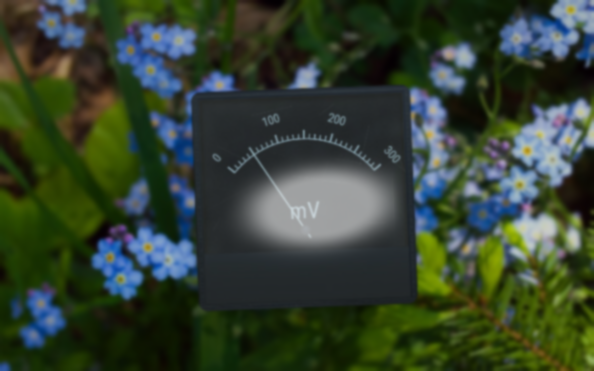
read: value=50 unit=mV
